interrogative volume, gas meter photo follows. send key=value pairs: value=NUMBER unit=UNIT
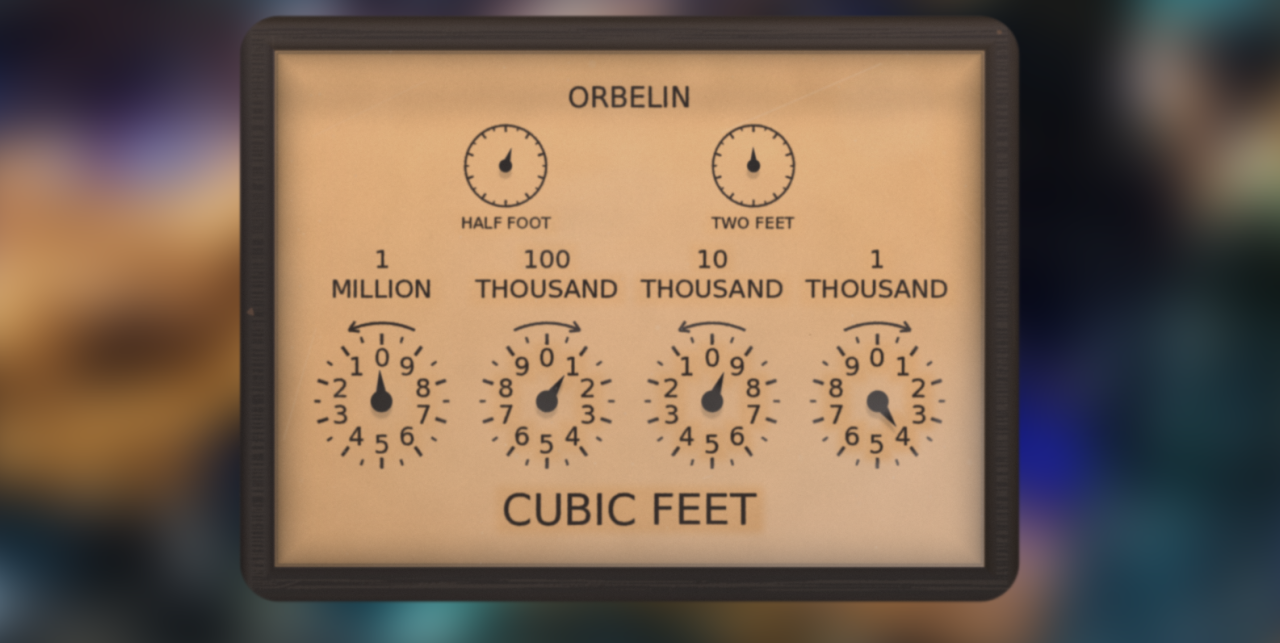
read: value=9400 unit=ft³
